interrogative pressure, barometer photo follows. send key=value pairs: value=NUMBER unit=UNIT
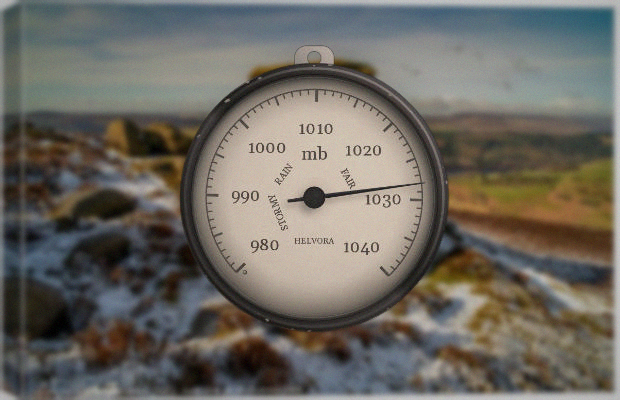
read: value=1028 unit=mbar
